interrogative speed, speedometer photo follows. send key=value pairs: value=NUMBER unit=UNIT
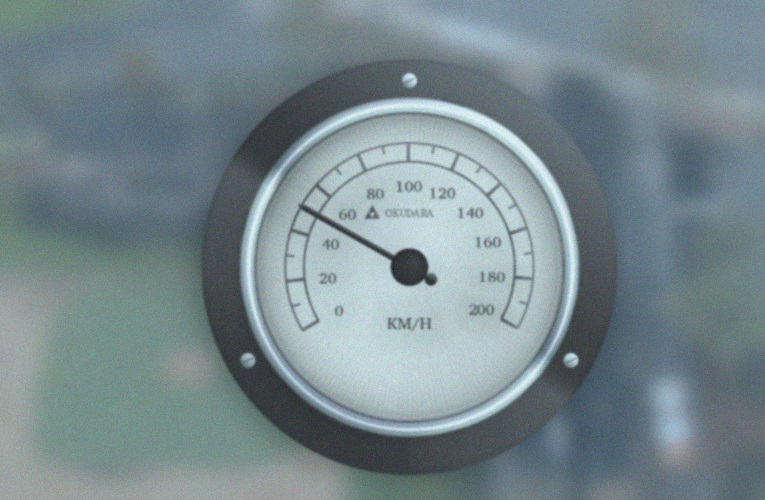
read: value=50 unit=km/h
